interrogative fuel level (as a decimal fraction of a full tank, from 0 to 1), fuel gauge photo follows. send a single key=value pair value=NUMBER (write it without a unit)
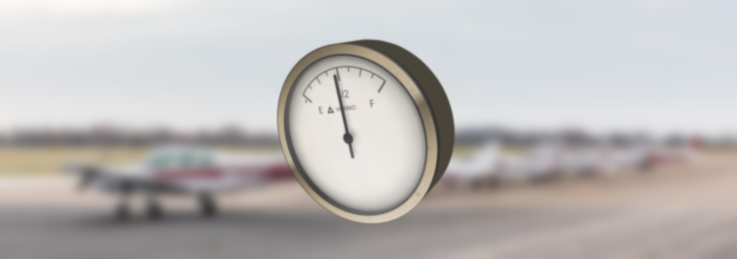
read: value=0.5
